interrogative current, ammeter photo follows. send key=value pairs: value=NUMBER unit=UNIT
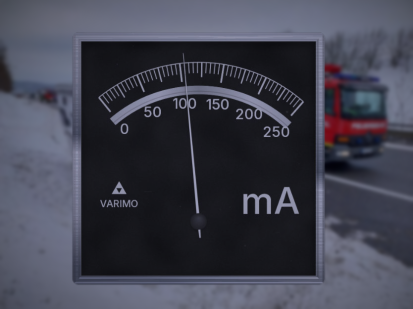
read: value=105 unit=mA
